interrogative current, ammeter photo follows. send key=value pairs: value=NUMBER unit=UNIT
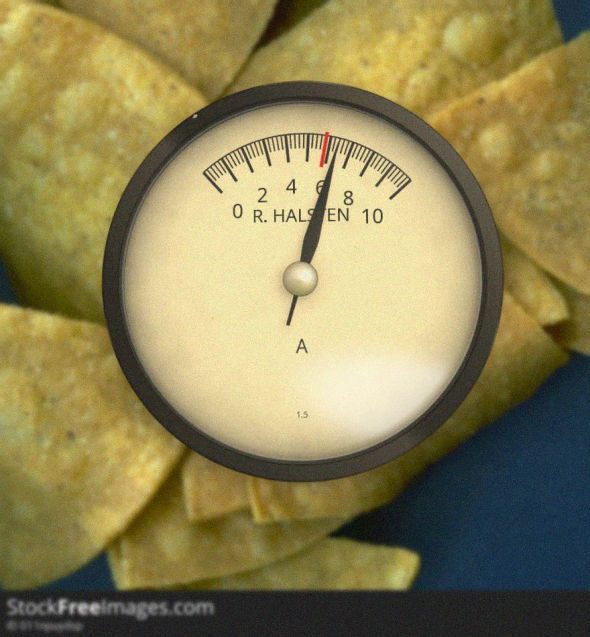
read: value=6.4 unit=A
